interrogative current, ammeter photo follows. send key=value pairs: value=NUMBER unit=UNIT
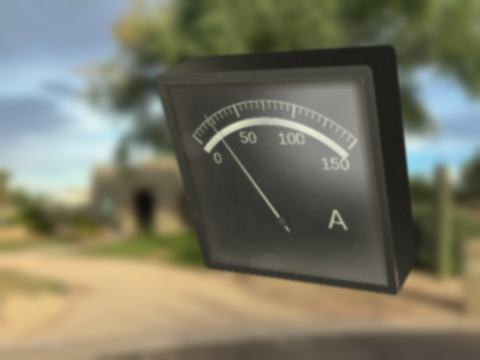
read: value=25 unit=A
